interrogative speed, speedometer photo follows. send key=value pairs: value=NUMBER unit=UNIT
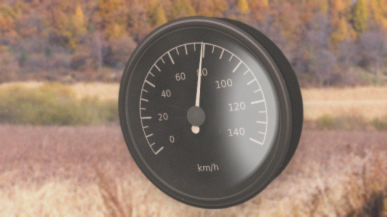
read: value=80 unit=km/h
